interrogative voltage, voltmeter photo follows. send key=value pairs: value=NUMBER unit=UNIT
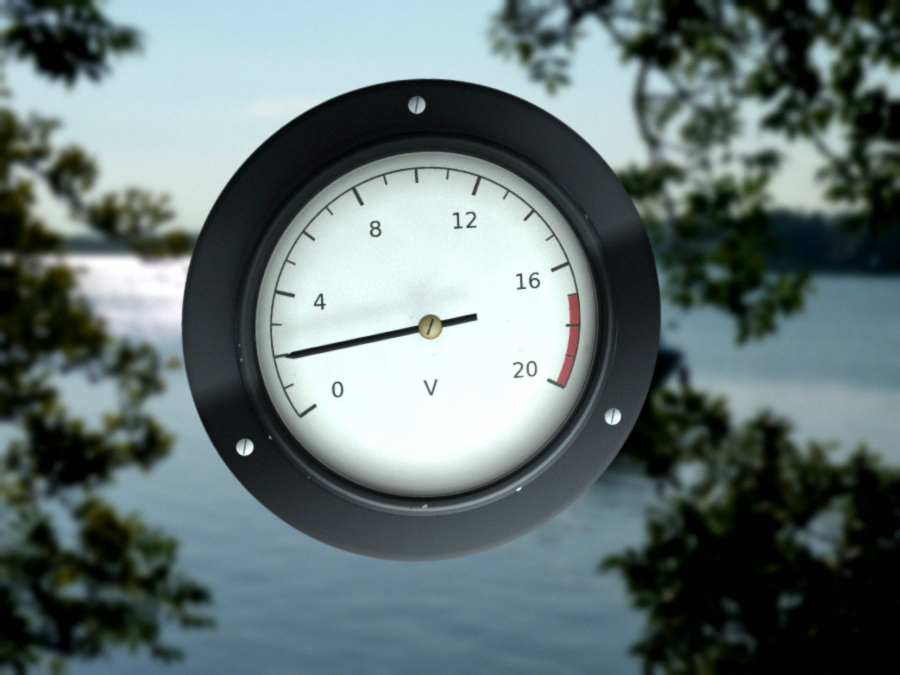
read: value=2 unit=V
